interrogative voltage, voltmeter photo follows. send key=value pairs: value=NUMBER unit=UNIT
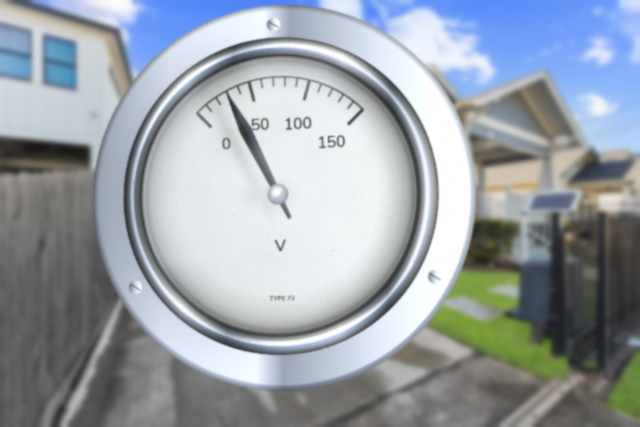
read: value=30 unit=V
